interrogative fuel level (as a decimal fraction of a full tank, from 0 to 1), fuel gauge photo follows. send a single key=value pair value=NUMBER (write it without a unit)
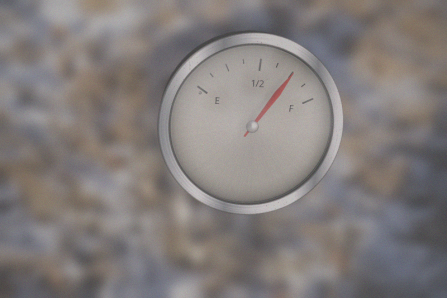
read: value=0.75
